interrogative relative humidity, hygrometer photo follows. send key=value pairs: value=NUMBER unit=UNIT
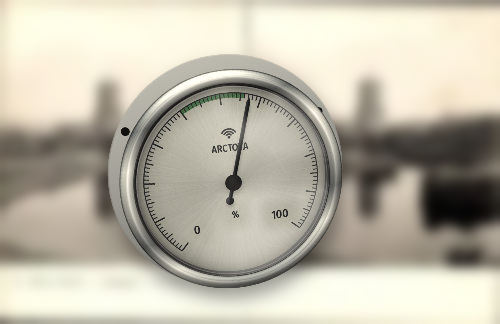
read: value=57 unit=%
